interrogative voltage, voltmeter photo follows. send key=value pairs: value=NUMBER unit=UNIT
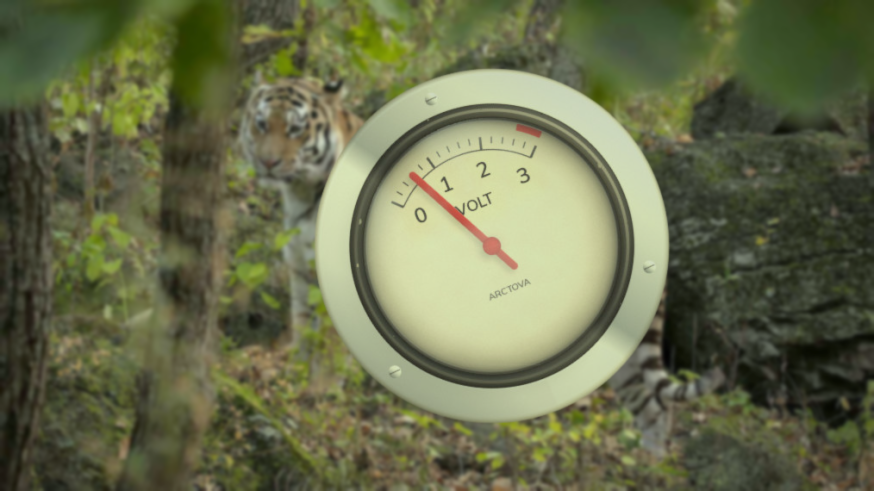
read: value=0.6 unit=V
